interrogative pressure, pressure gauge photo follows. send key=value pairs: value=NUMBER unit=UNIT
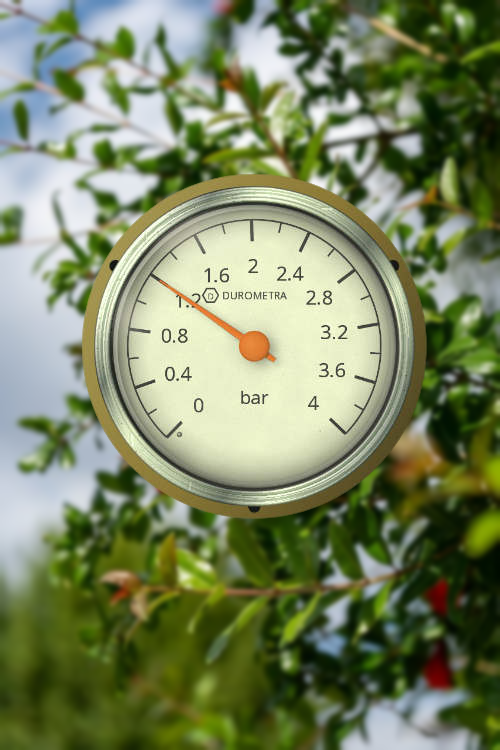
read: value=1.2 unit=bar
